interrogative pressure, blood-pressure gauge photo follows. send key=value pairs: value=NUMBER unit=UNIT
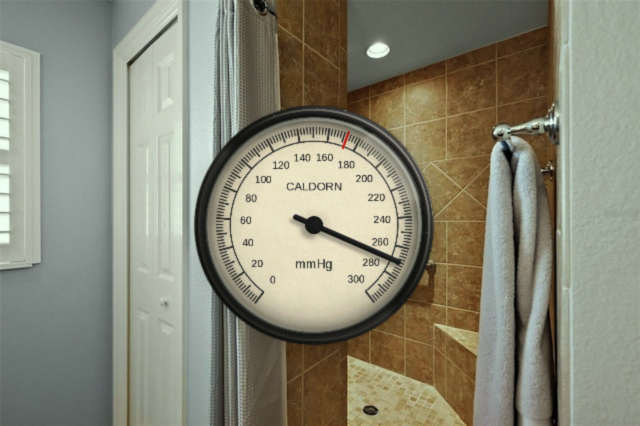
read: value=270 unit=mmHg
